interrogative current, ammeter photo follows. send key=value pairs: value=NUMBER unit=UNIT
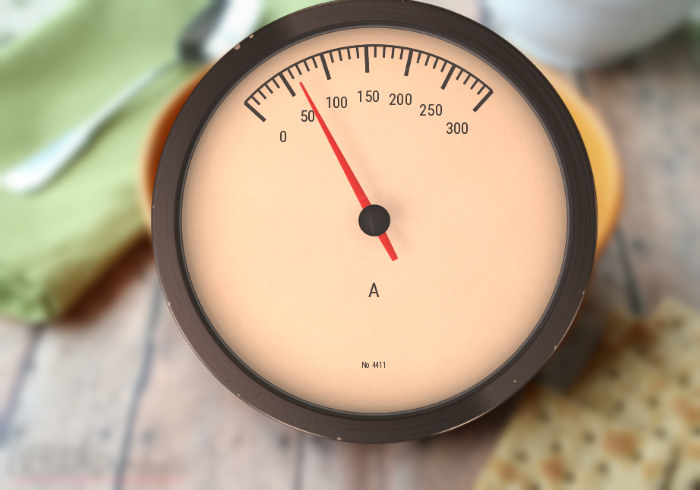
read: value=65 unit=A
